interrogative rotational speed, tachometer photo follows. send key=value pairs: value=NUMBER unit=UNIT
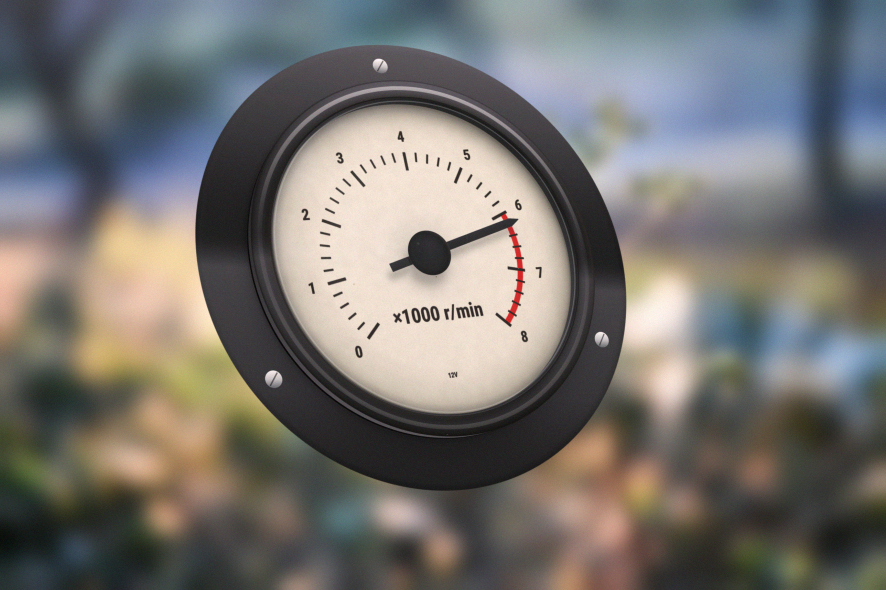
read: value=6200 unit=rpm
